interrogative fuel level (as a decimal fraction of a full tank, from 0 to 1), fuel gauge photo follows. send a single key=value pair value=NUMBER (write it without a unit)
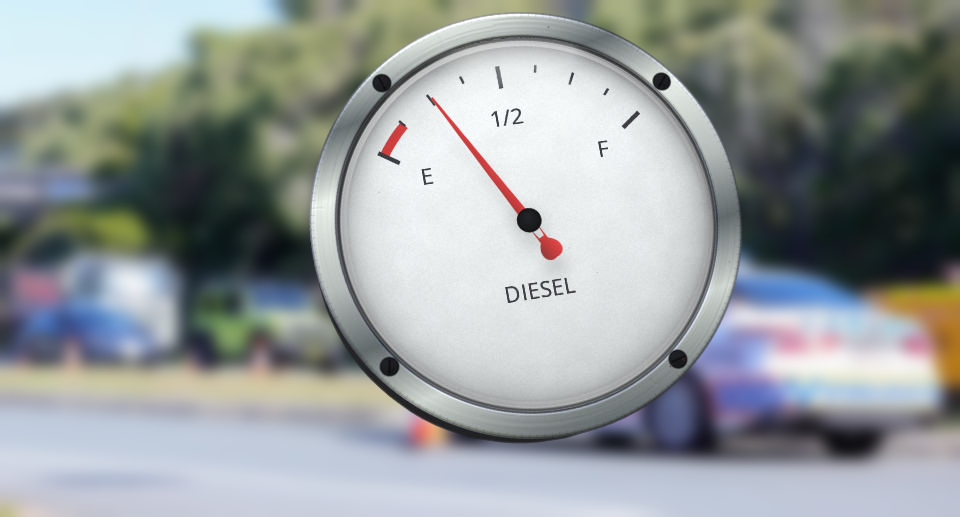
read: value=0.25
